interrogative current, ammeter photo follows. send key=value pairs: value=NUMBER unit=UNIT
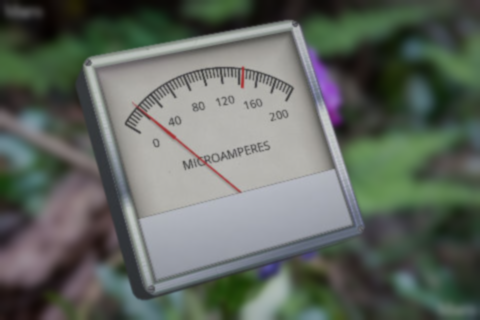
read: value=20 unit=µA
